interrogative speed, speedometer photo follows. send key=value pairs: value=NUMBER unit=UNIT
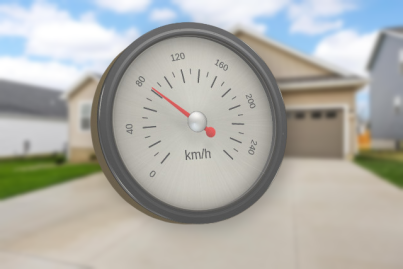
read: value=80 unit=km/h
